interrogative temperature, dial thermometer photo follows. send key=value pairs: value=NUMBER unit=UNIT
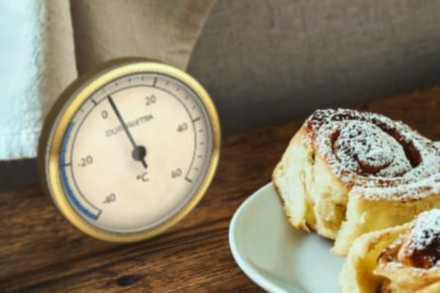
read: value=4 unit=°C
